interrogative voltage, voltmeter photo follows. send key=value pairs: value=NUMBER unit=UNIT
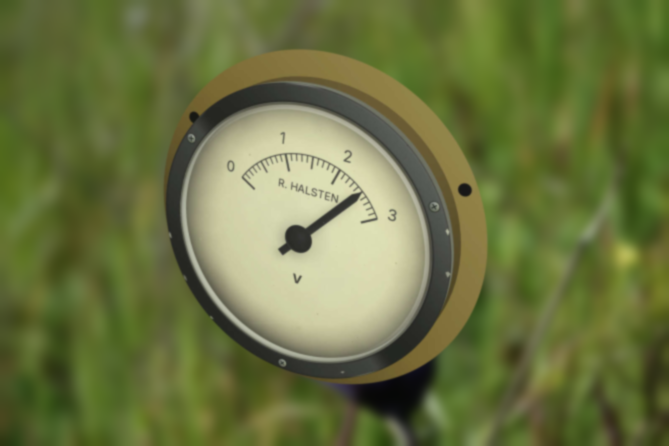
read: value=2.5 unit=V
